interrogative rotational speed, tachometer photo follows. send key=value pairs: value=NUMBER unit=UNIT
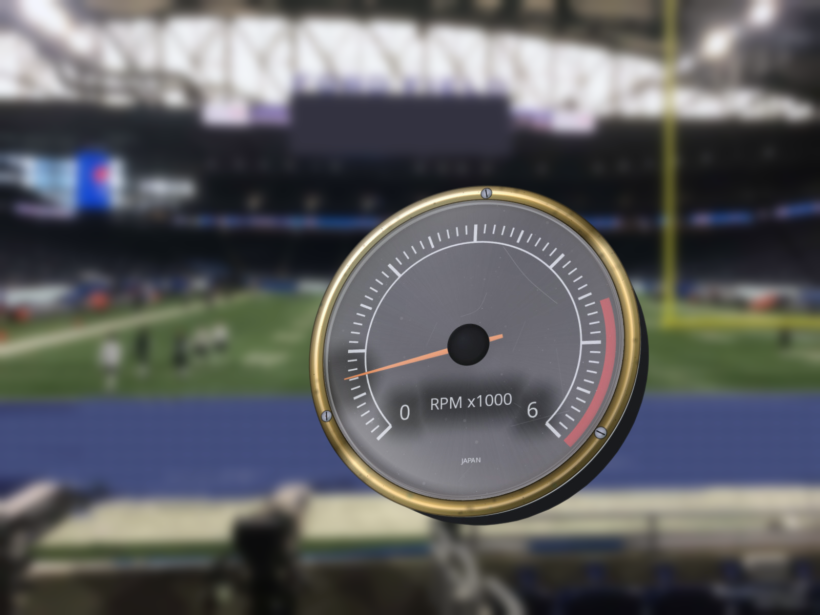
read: value=700 unit=rpm
